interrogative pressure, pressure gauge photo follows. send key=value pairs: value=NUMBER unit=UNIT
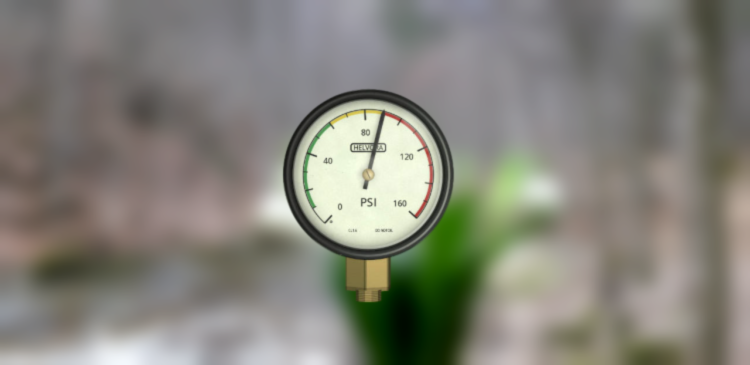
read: value=90 unit=psi
